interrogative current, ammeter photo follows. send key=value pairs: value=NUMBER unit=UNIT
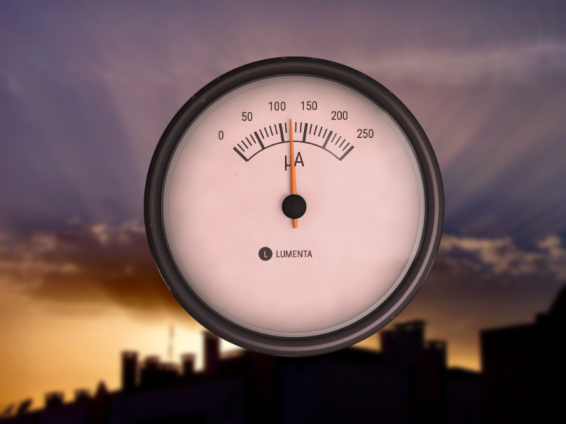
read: value=120 unit=µA
